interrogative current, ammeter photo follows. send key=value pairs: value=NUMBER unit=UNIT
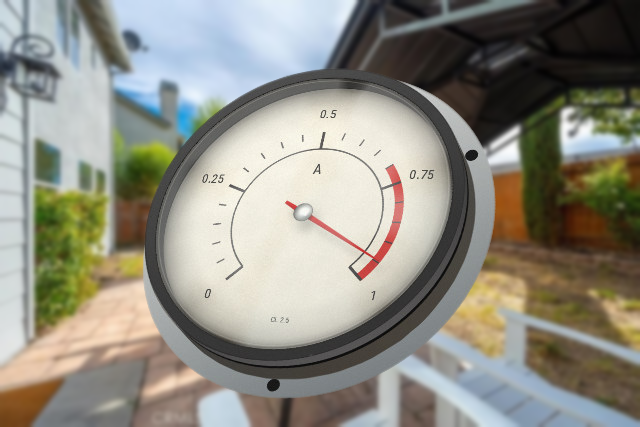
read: value=0.95 unit=A
